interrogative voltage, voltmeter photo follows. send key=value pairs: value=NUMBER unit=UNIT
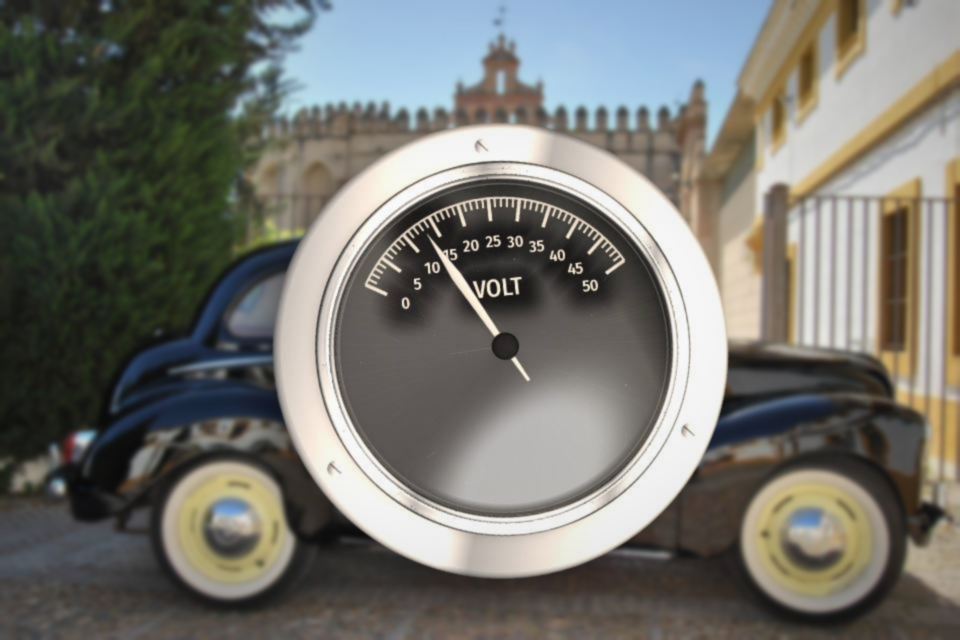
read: value=13 unit=V
